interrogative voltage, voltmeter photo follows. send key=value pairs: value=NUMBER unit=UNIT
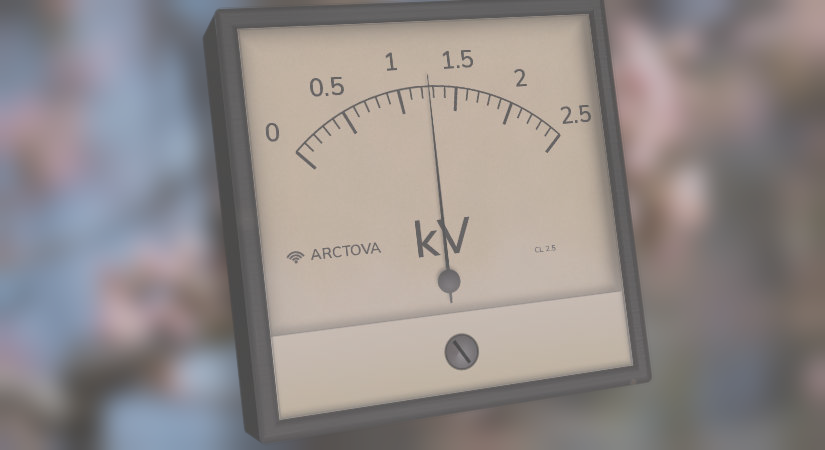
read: value=1.25 unit=kV
